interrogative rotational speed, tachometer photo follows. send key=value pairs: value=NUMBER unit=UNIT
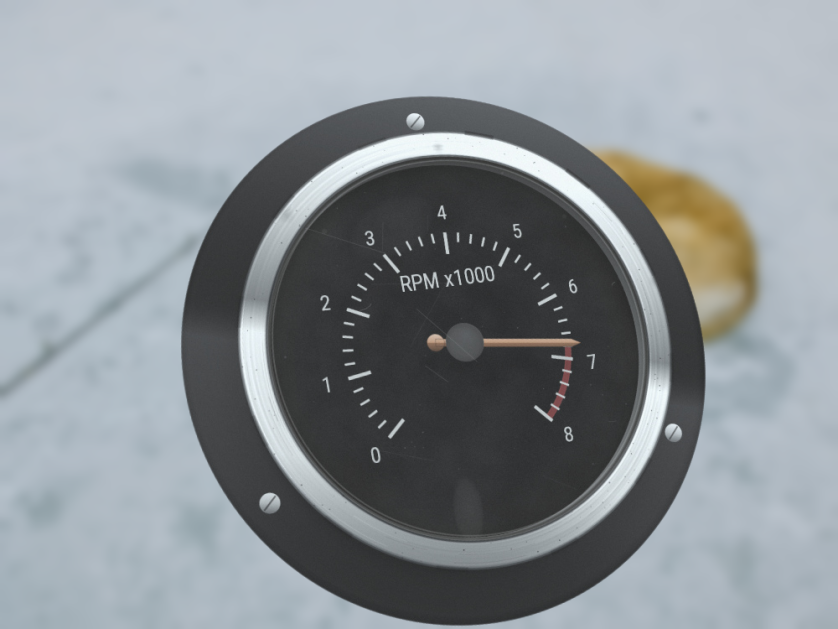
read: value=6800 unit=rpm
